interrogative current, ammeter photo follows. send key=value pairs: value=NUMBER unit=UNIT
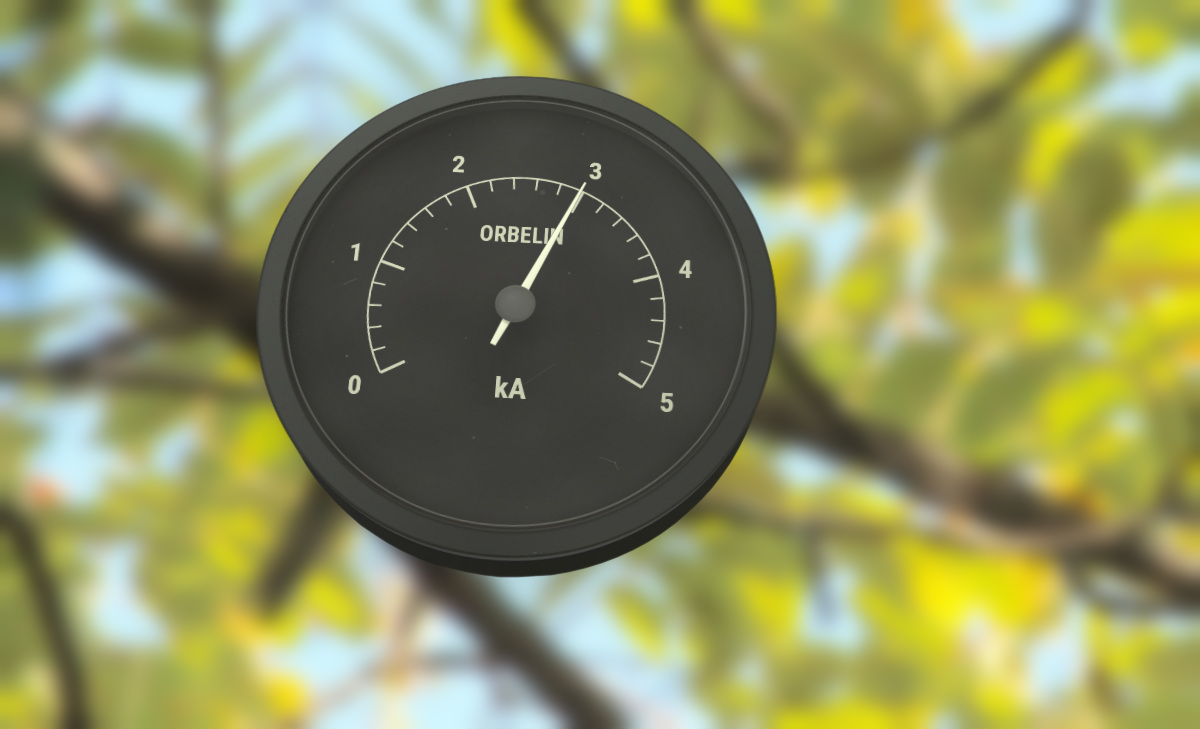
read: value=3 unit=kA
